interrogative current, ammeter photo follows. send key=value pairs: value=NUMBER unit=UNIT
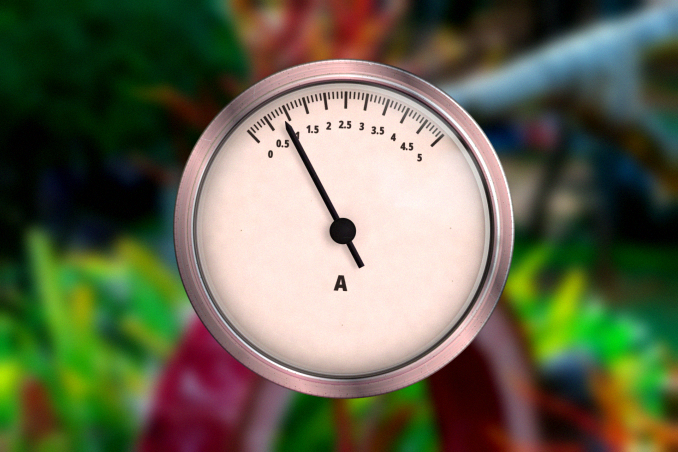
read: value=0.9 unit=A
